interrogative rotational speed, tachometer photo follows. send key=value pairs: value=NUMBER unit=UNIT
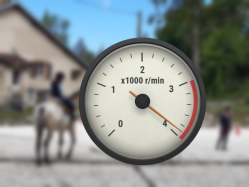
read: value=3900 unit=rpm
